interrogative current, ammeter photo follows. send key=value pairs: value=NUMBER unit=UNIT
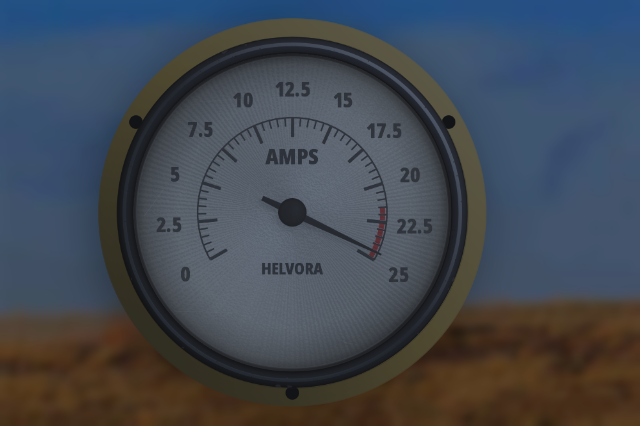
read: value=24.5 unit=A
